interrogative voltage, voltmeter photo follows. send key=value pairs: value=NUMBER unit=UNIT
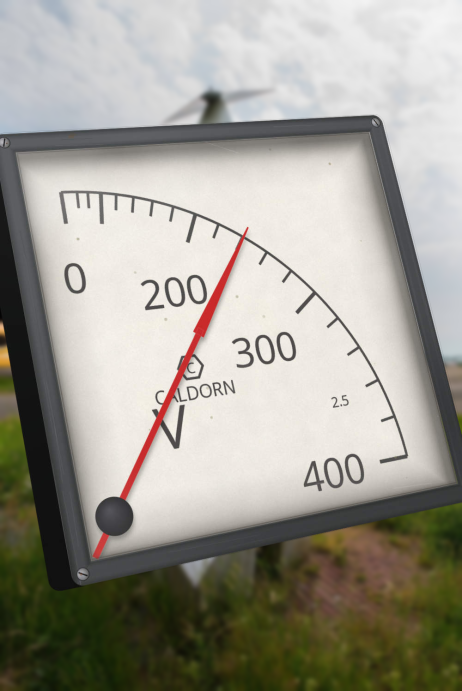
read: value=240 unit=V
